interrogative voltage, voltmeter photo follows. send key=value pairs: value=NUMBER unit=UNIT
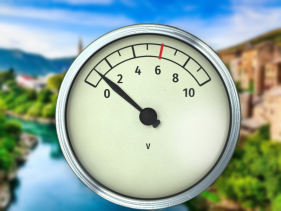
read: value=1 unit=V
